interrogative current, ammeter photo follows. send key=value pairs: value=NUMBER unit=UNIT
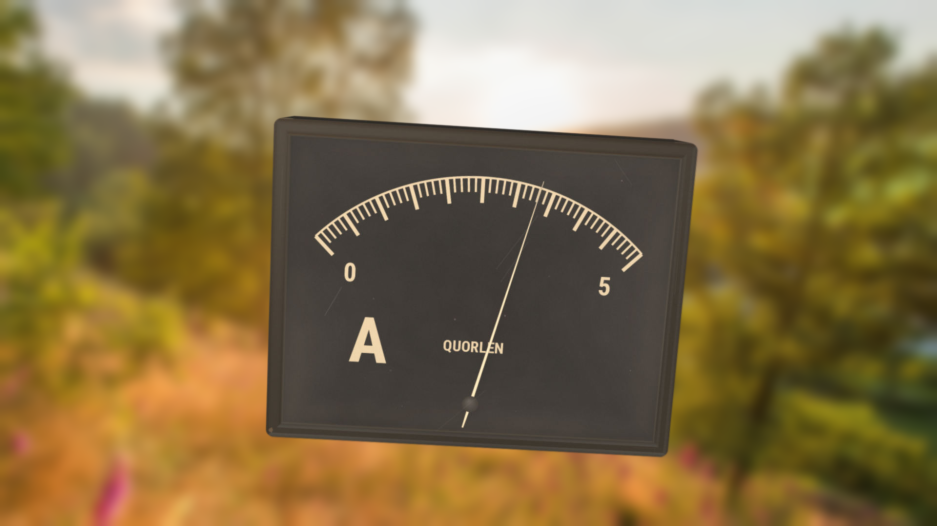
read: value=3.3 unit=A
